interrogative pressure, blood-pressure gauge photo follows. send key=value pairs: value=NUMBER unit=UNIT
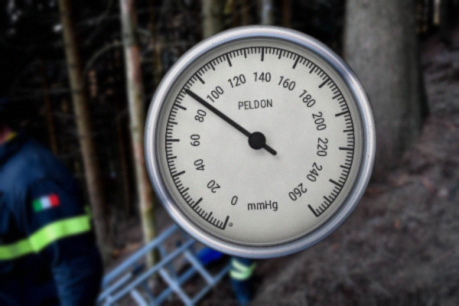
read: value=90 unit=mmHg
